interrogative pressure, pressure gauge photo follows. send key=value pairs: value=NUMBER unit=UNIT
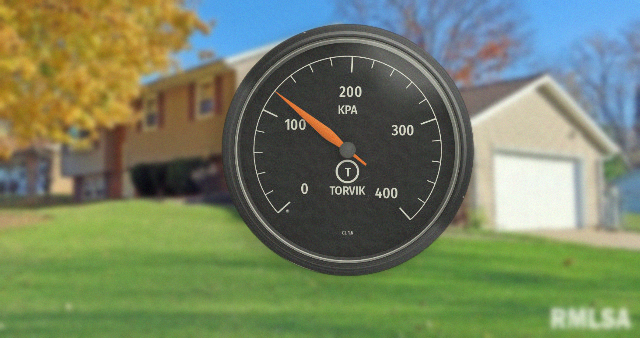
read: value=120 unit=kPa
